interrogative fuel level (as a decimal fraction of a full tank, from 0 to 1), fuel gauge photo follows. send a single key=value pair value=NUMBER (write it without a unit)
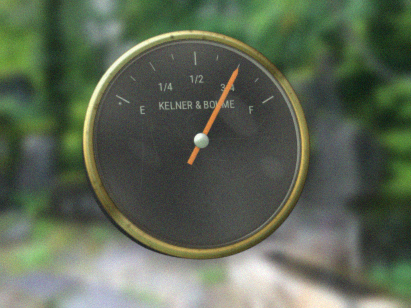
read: value=0.75
